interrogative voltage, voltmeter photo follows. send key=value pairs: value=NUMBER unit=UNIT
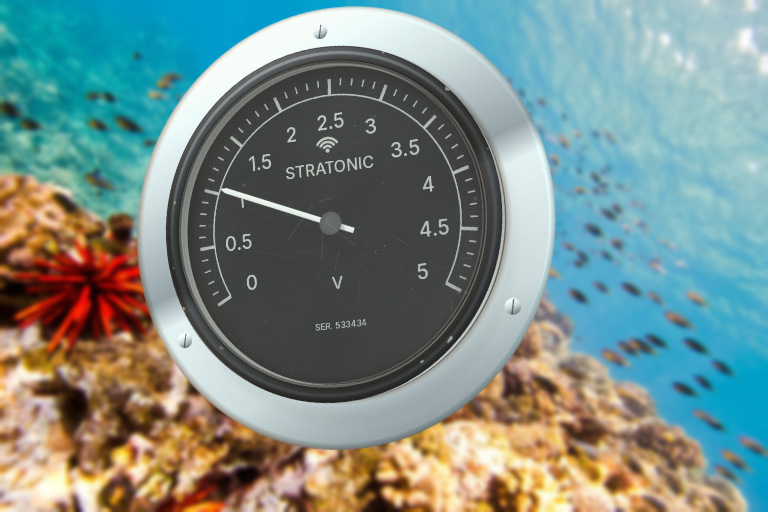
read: value=1.05 unit=V
